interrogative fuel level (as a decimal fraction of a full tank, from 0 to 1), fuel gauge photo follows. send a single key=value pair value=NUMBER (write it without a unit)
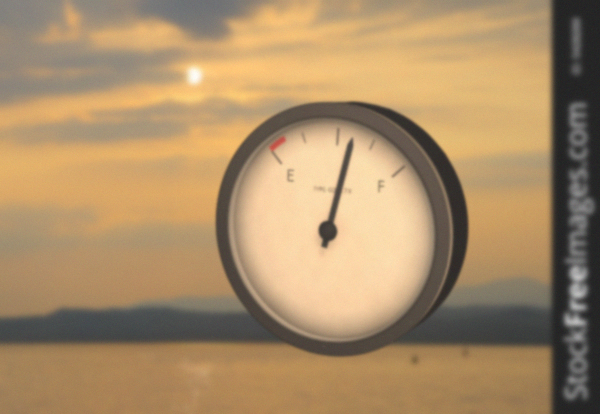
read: value=0.625
